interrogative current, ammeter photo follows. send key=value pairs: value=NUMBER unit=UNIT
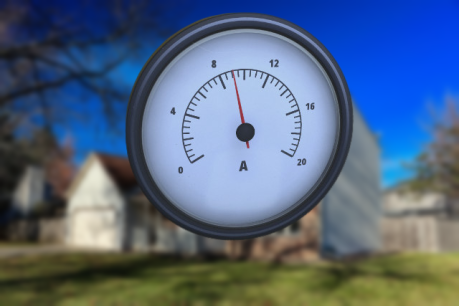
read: value=9 unit=A
